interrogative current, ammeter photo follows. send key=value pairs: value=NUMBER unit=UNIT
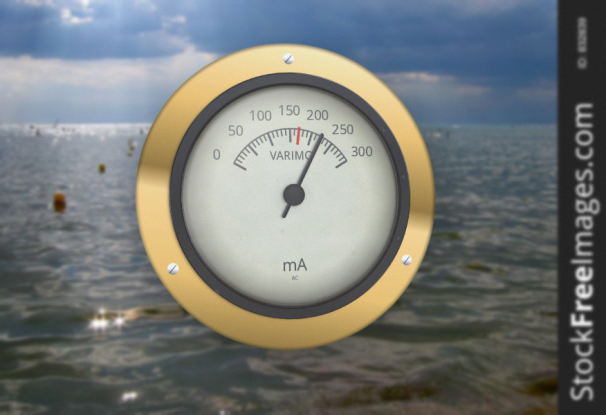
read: value=220 unit=mA
